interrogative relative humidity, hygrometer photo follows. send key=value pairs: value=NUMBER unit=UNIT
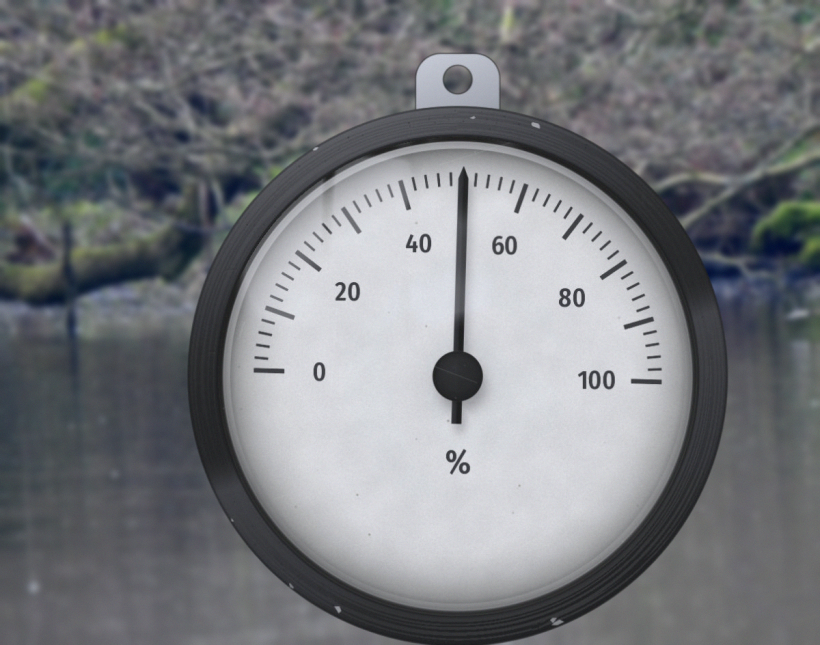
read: value=50 unit=%
